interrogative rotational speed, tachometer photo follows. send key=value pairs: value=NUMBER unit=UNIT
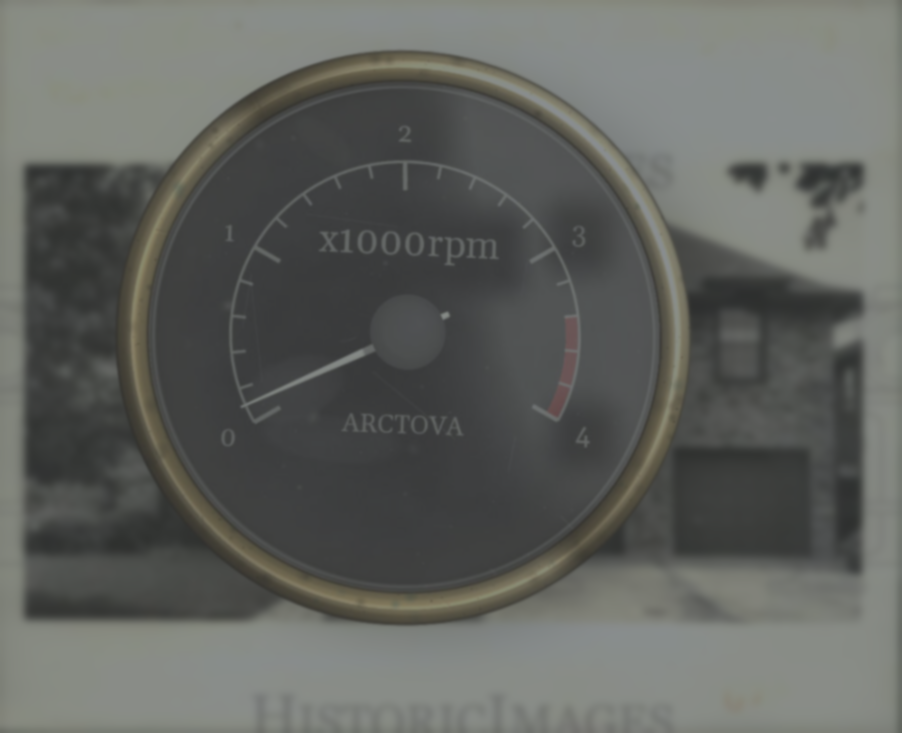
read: value=100 unit=rpm
